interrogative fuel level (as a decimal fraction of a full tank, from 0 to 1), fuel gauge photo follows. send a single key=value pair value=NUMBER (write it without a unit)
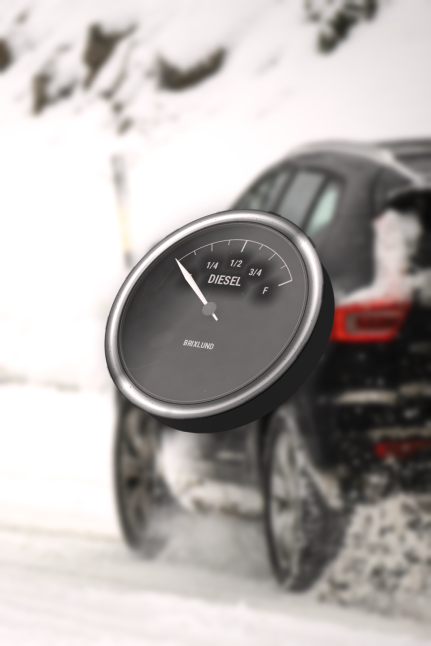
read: value=0
